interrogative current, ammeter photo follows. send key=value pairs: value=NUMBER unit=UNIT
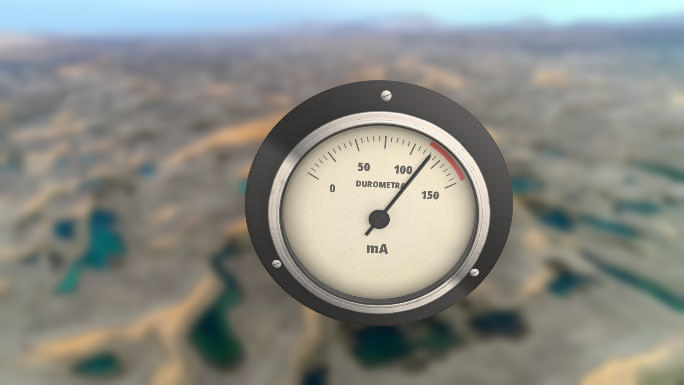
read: value=115 unit=mA
